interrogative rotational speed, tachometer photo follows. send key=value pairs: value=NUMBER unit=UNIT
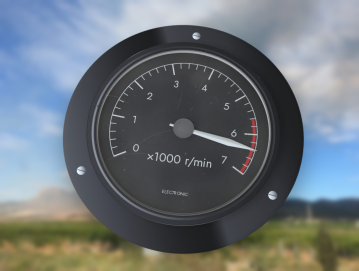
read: value=6400 unit=rpm
